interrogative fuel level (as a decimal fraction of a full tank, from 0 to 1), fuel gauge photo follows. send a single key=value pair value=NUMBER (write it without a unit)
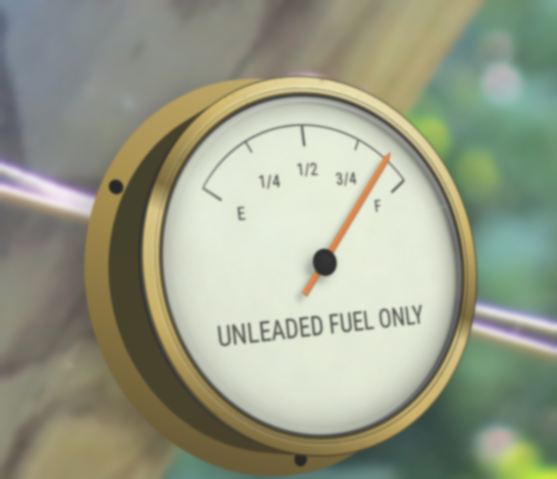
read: value=0.875
